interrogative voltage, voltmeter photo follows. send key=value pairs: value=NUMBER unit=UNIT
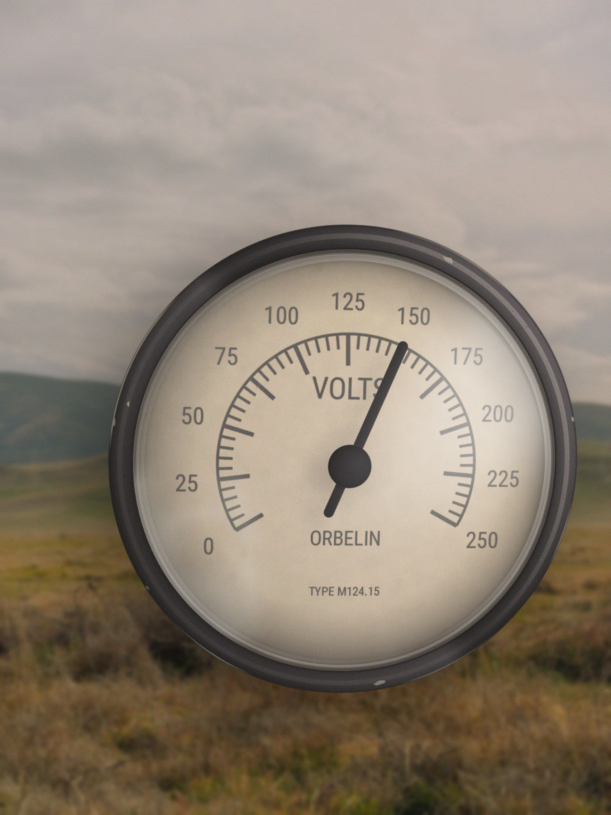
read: value=150 unit=V
